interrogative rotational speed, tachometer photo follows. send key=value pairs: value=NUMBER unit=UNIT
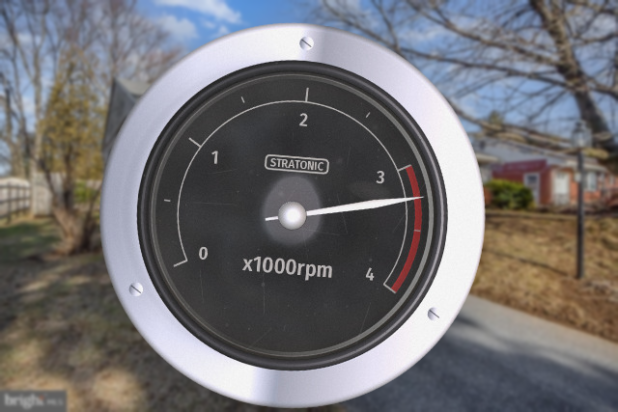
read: value=3250 unit=rpm
